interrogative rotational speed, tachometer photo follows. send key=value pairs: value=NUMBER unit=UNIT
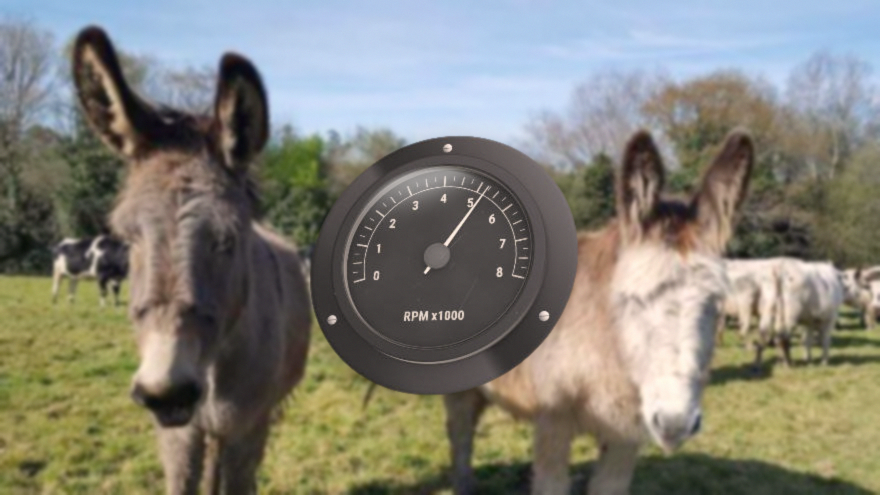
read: value=5250 unit=rpm
